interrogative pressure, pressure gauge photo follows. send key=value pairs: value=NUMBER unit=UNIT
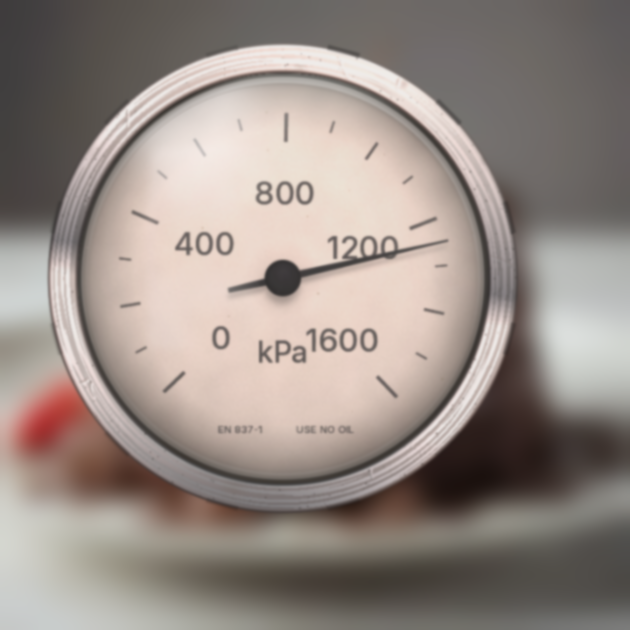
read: value=1250 unit=kPa
